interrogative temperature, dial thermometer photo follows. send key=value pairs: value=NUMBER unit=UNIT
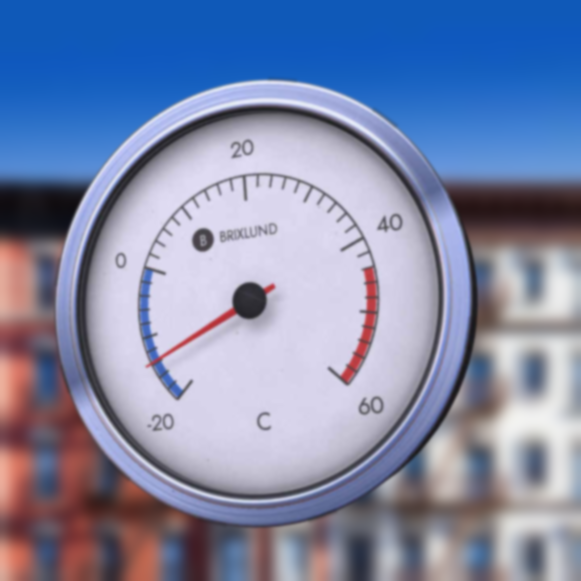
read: value=-14 unit=°C
